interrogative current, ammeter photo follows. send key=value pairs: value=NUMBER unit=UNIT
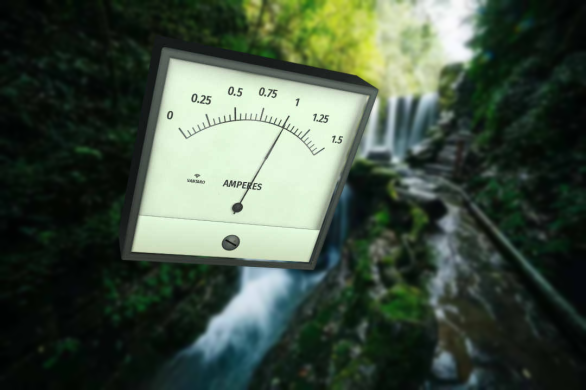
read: value=1 unit=A
